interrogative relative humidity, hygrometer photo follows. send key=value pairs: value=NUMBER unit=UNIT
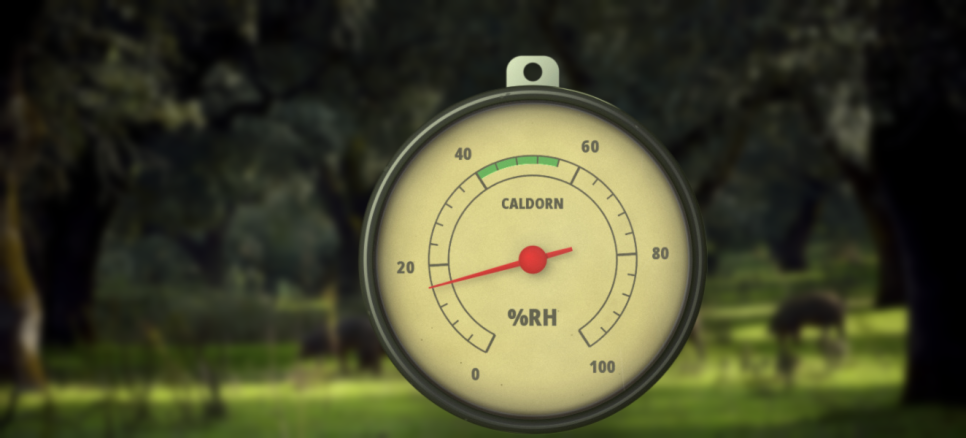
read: value=16 unit=%
